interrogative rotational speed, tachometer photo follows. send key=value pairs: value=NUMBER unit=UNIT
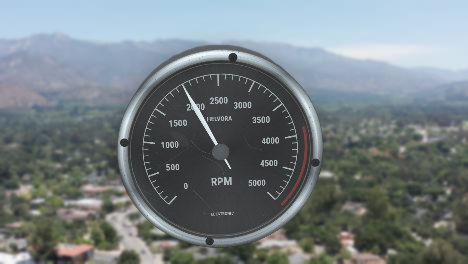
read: value=2000 unit=rpm
